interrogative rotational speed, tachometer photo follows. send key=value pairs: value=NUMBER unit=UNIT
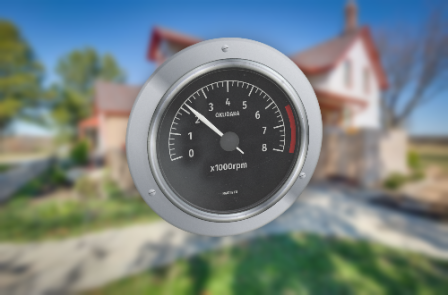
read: value=2200 unit=rpm
